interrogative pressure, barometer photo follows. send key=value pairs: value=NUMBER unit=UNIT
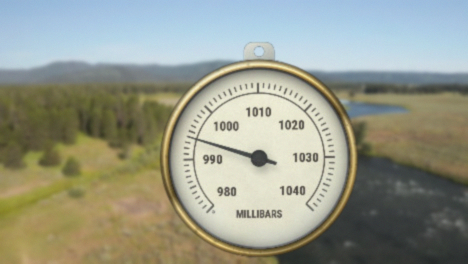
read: value=994 unit=mbar
